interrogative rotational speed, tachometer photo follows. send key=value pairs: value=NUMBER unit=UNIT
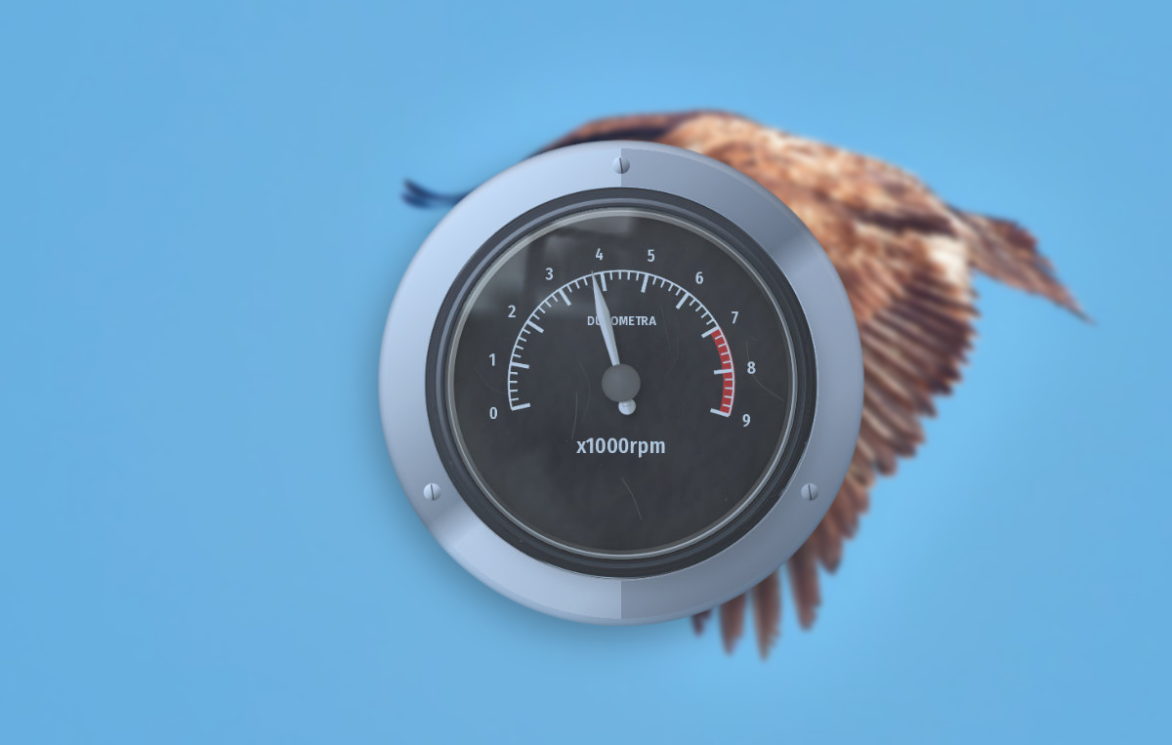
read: value=3800 unit=rpm
